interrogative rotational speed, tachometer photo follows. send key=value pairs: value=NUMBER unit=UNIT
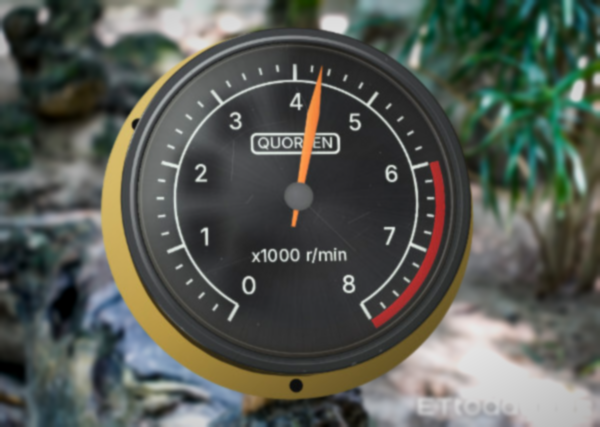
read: value=4300 unit=rpm
